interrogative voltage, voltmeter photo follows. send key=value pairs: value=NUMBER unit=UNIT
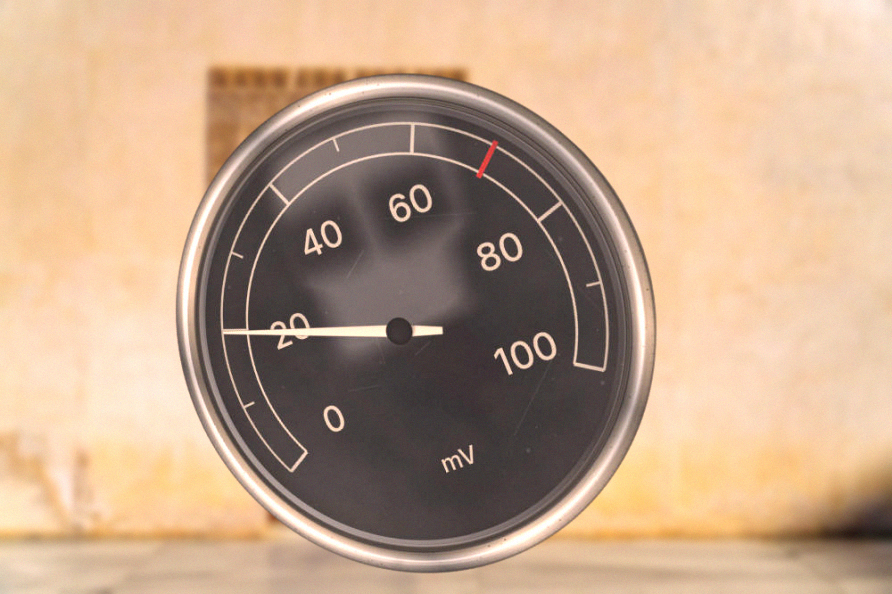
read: value=20 unit=mV
